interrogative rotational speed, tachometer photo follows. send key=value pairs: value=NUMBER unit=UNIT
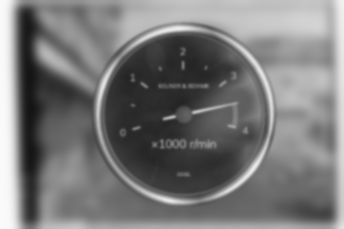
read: value=3500 unit=rpm
